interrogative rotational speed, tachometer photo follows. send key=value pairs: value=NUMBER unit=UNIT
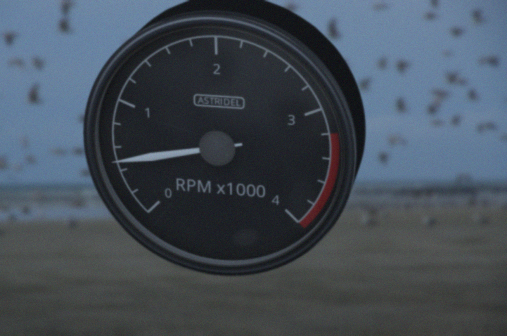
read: value=500 unit=rpm
